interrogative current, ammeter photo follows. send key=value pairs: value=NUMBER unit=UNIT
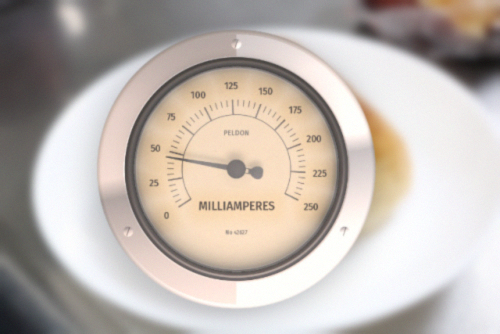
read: value=45 unit=mA
